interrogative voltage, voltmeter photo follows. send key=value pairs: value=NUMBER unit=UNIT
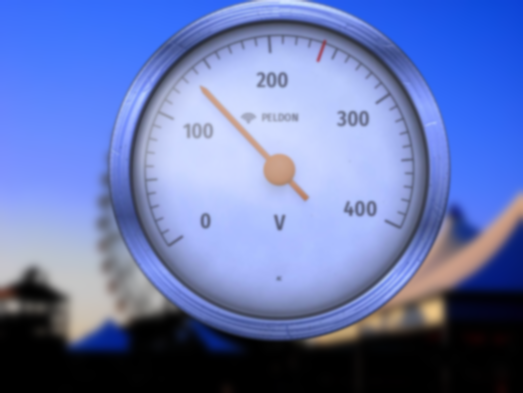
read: value=135 unit=V
